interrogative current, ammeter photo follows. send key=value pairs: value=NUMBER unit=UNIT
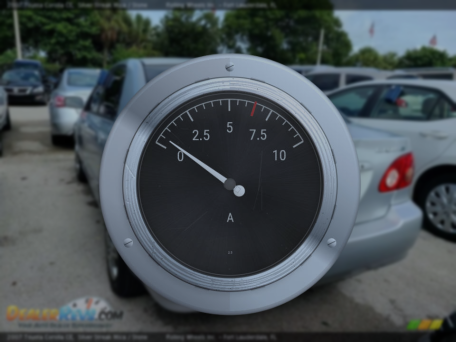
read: value=0.5 unit=A
